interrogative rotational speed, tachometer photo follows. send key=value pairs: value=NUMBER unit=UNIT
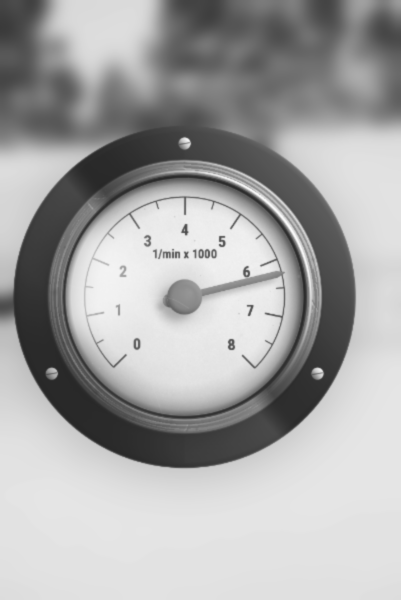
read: value=6250 unit=rpm
